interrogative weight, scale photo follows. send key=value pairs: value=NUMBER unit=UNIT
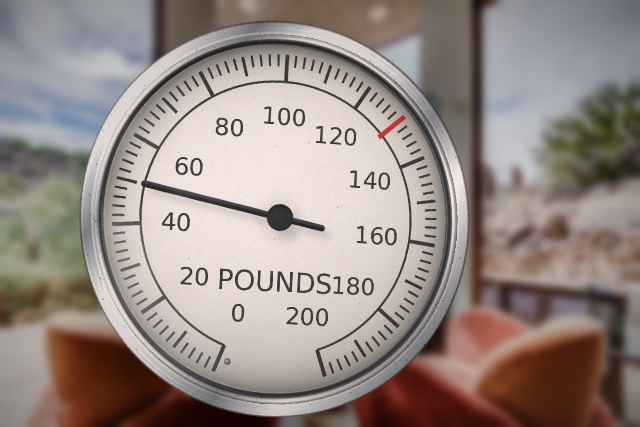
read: value=50 unit=lb
